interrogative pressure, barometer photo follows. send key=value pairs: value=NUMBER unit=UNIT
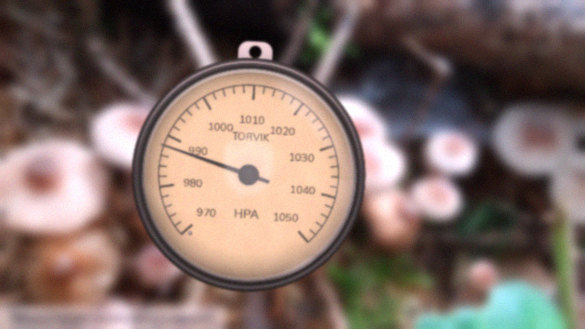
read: value=988 unit=hPa
